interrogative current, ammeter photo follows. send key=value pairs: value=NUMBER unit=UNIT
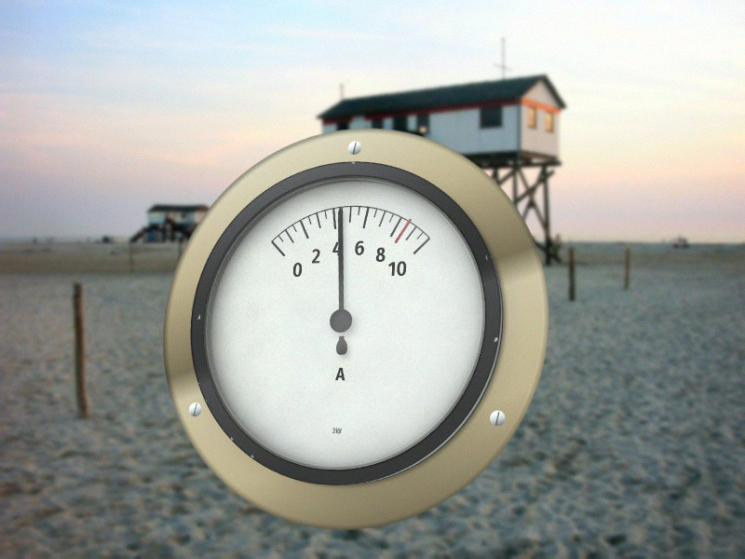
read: value=4.5 unit=A
